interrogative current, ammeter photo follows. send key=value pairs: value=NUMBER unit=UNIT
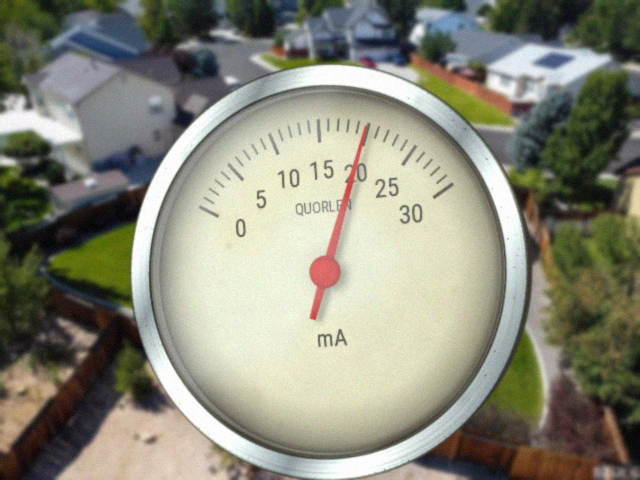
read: value=20 unit=mA
